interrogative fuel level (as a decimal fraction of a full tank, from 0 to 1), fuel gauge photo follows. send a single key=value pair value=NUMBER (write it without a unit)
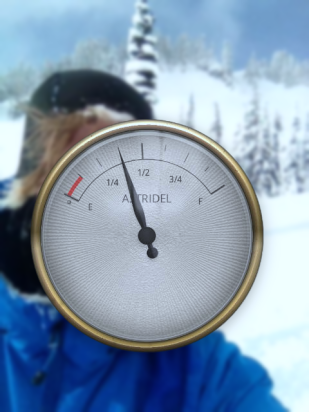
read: value=0.375
